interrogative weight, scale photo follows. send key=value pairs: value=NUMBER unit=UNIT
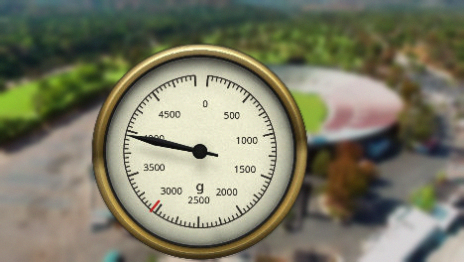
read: value=3950 unit=g
